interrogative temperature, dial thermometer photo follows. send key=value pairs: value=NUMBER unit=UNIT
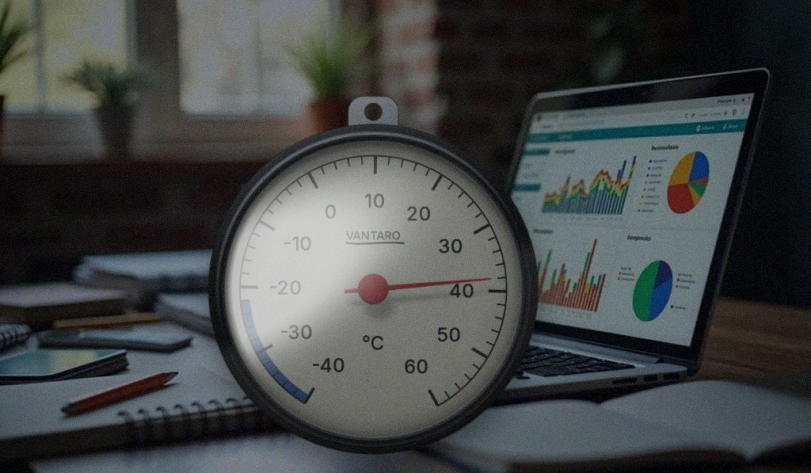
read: value=38 unit=°C
